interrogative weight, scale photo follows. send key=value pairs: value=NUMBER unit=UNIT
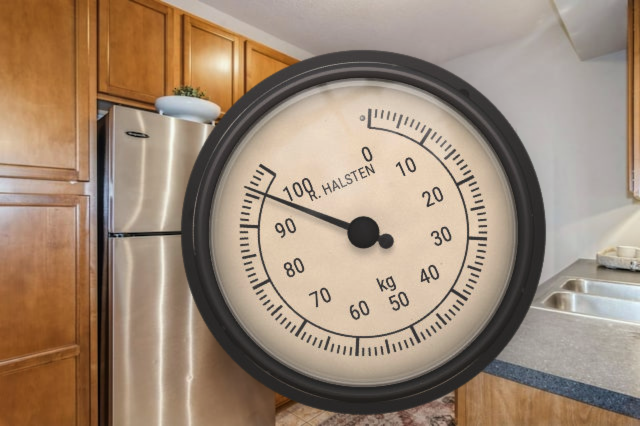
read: value=96 unit=kg
